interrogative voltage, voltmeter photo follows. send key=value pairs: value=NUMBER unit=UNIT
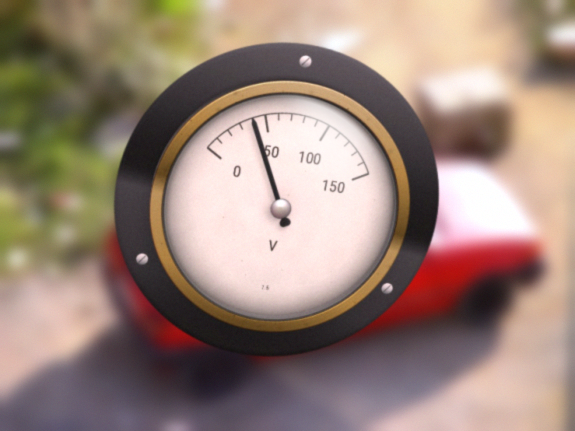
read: value=40 unit=V
